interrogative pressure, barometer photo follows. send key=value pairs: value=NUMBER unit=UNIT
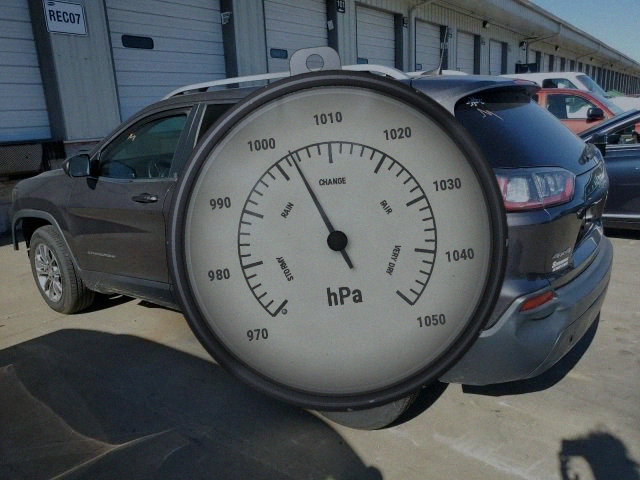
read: value=1003 unit=hPa
